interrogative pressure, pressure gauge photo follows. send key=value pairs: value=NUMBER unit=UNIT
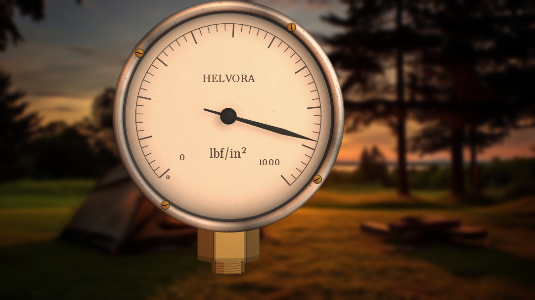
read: value=880 unit=psi
